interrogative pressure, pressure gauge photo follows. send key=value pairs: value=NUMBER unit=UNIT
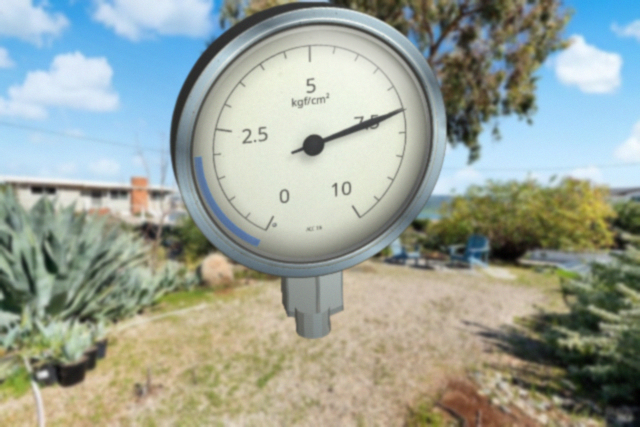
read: value=7.5 unit=kg/cm²
